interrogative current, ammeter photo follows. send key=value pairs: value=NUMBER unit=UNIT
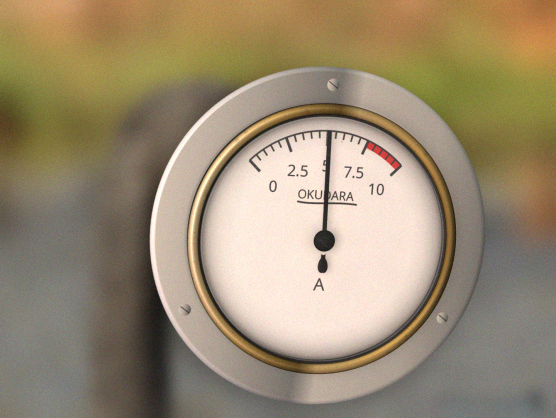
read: value=5 unit=A
